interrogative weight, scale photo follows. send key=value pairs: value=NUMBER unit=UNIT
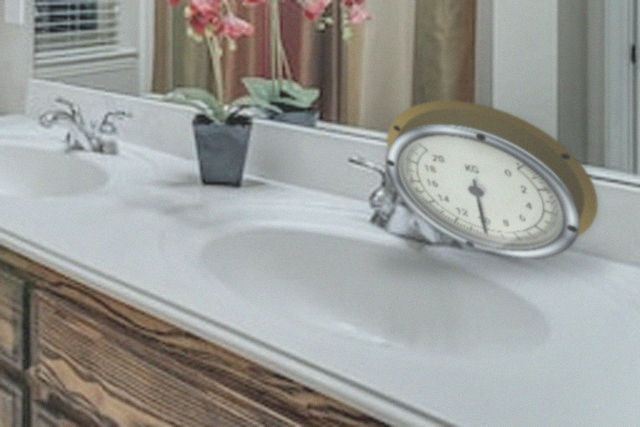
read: value=10 unit=kg
